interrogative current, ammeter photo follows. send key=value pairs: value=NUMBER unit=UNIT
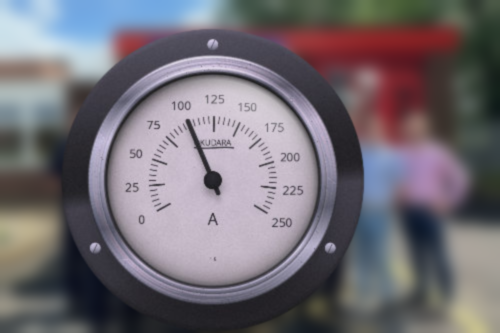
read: value=100 unit=A
